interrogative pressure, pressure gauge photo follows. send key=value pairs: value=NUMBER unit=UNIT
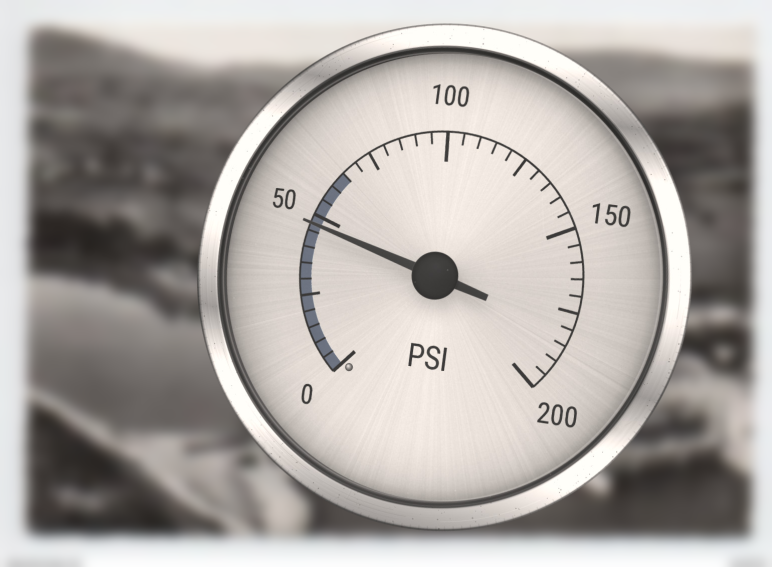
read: value=47.5 unit=psi
